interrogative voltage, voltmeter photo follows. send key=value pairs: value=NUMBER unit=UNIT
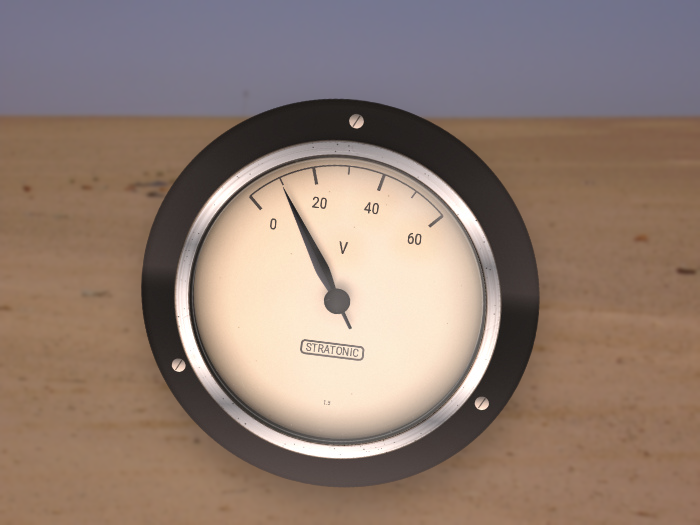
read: value=10 unit=V
